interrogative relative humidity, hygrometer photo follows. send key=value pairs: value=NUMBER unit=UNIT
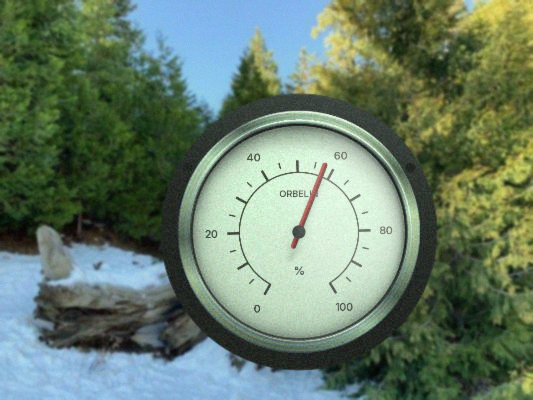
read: value=57.5 unit=%
